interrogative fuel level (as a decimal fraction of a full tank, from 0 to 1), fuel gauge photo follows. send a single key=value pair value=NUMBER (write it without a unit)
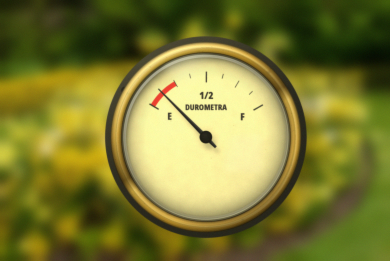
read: value=0.125
